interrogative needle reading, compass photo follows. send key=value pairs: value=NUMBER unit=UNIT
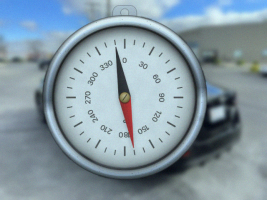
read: value=170 unit=°
